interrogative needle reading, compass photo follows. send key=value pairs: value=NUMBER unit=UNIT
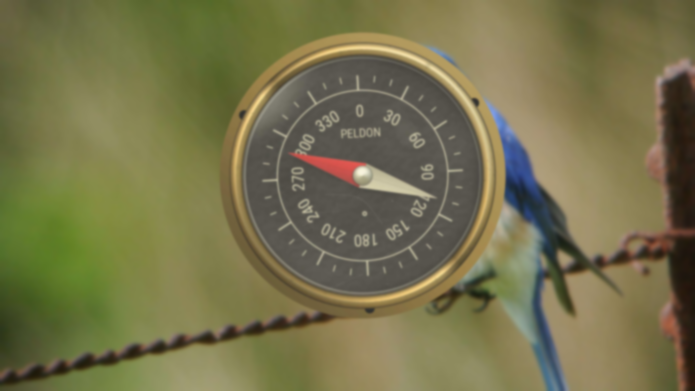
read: value=290 unit=°
